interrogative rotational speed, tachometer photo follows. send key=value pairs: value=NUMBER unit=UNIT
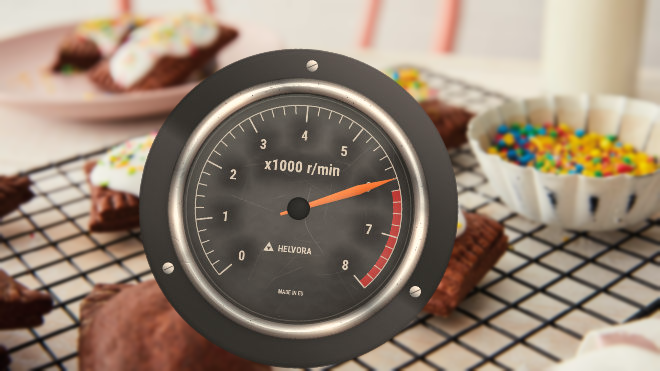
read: value=6000 unit=rpm
